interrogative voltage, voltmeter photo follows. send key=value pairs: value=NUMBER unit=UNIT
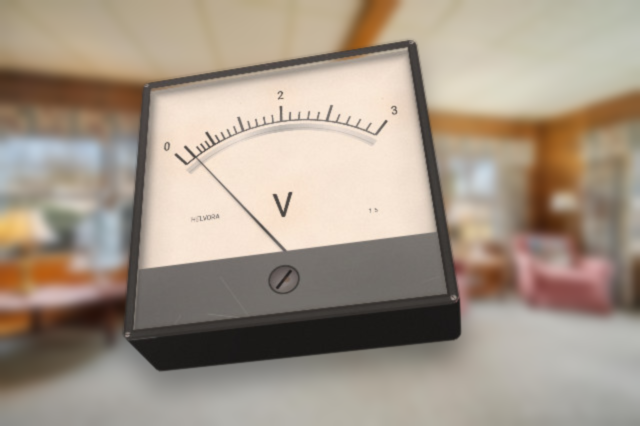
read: value=0.5 unit=V
